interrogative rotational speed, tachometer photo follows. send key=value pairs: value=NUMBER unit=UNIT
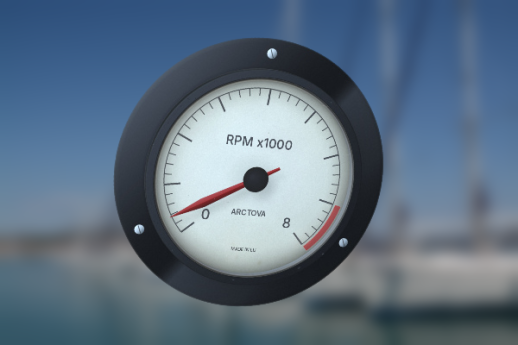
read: value=400 unit=rpm
